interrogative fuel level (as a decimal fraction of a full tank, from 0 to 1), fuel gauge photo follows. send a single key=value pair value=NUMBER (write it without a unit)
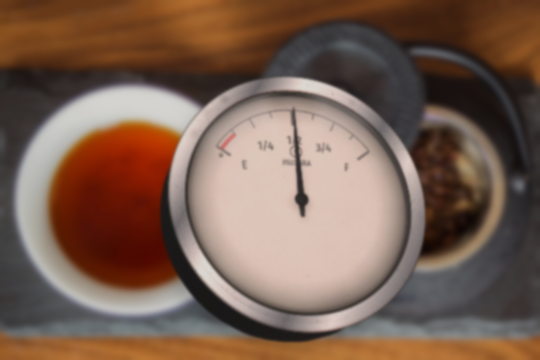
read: value=0.5
